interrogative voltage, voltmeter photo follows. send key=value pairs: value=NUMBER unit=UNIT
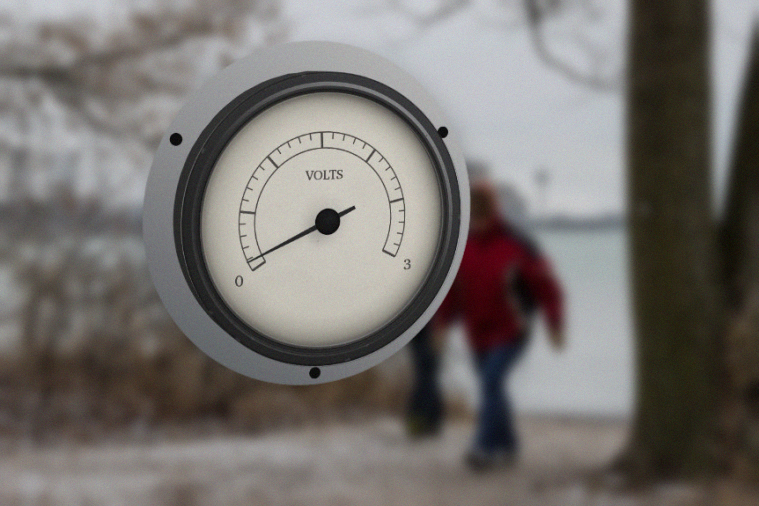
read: value=0.1 unit=V
